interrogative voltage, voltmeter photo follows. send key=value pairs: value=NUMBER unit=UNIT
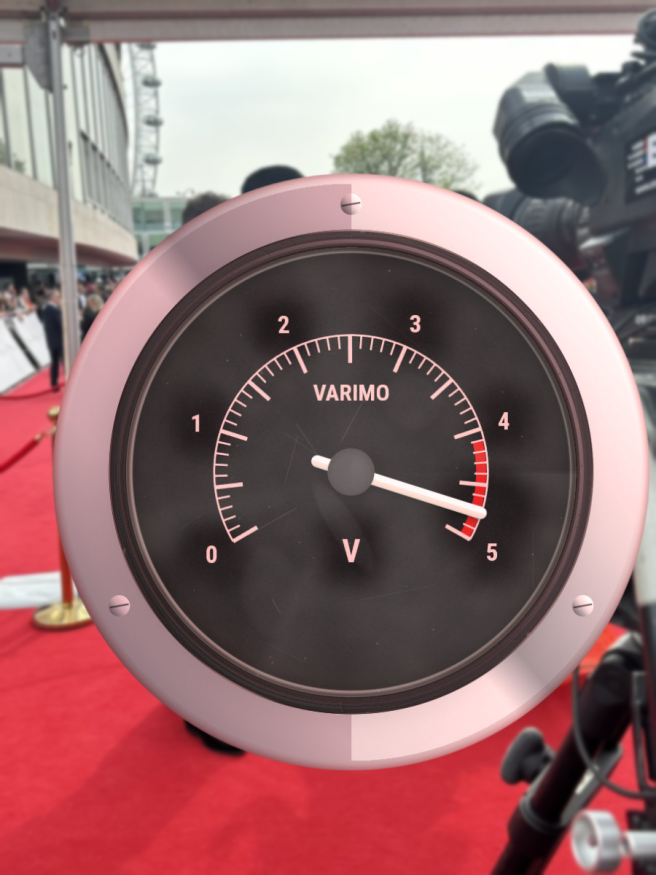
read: value=4.75 unit=V
